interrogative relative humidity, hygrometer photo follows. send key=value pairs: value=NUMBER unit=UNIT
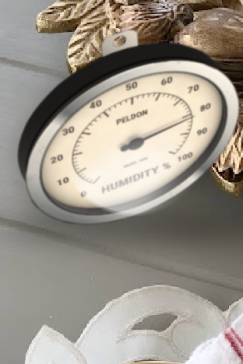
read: value=80 unit=%
